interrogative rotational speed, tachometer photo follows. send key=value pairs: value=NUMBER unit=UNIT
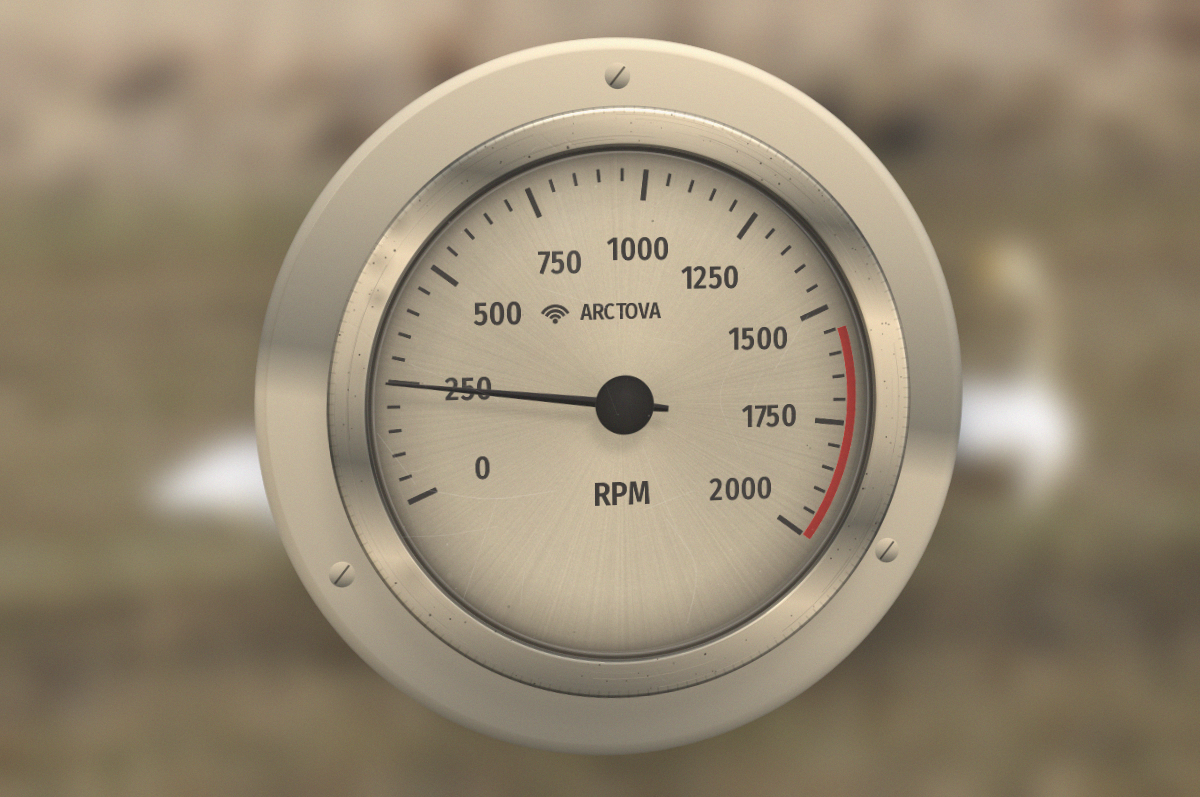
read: value=250 unit=rpm
